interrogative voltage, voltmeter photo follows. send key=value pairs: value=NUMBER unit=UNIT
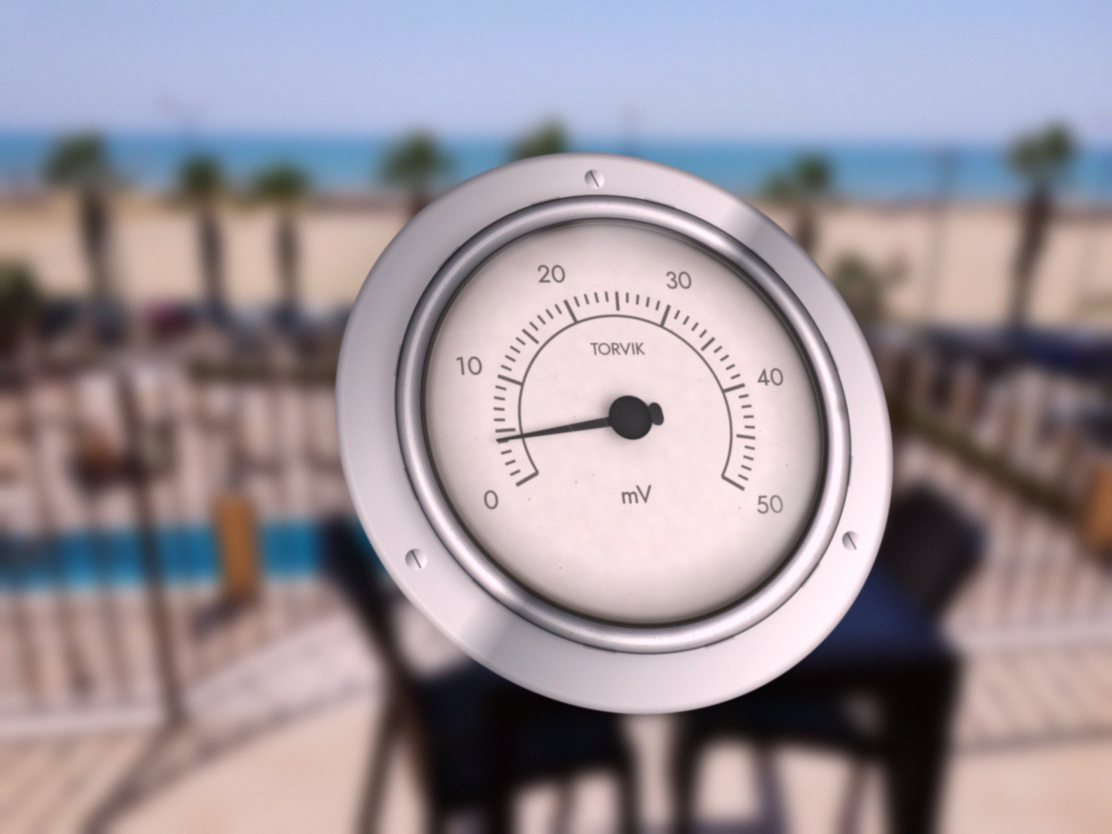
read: value=4 unit=mV
